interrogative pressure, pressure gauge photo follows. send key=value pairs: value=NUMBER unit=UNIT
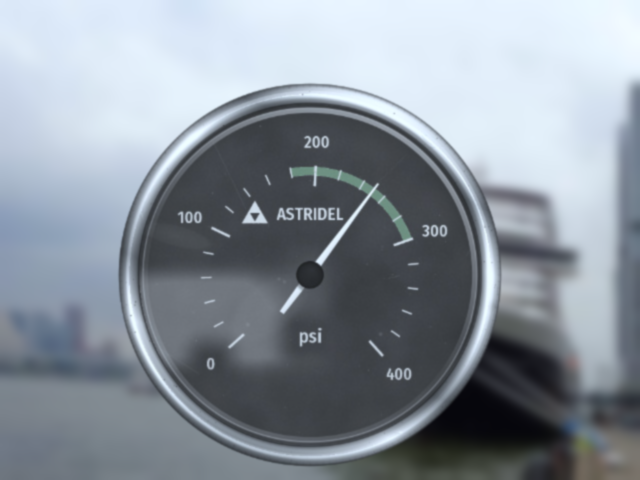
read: value=250 unit=psi
